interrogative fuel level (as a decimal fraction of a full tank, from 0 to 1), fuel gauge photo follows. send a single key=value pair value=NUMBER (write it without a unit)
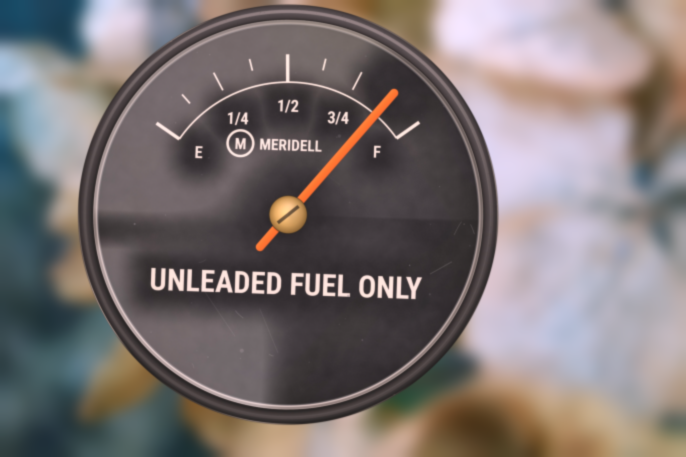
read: value=0.875
